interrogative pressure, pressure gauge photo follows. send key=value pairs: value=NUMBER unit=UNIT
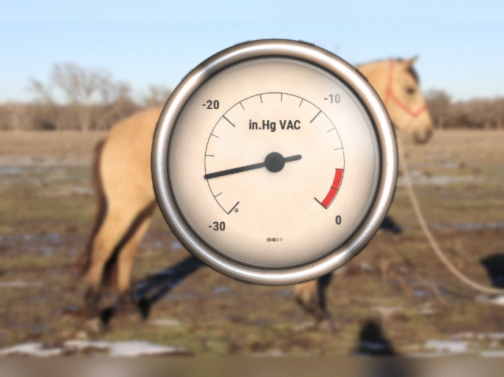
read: value=-26 unit=inHg
